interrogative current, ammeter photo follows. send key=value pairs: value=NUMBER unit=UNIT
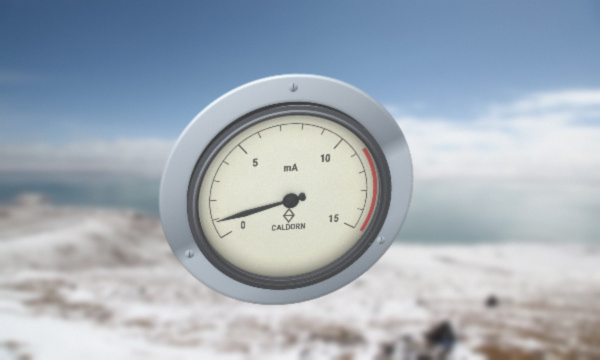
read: value=1 unit=mA
